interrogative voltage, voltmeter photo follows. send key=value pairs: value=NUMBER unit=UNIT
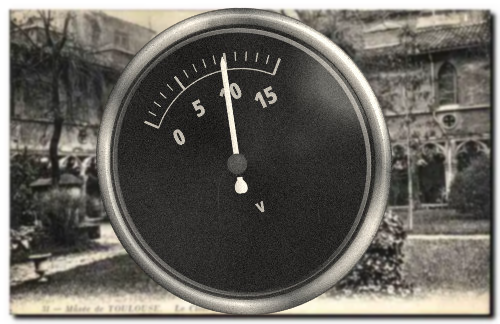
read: value=10 unit=V
